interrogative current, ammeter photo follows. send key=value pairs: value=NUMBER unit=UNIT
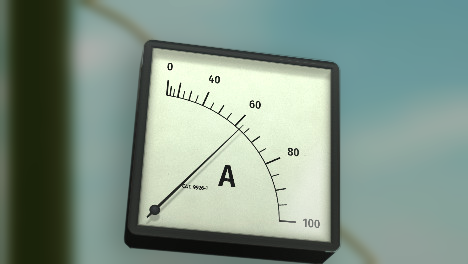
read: value=62.5 unit=A
